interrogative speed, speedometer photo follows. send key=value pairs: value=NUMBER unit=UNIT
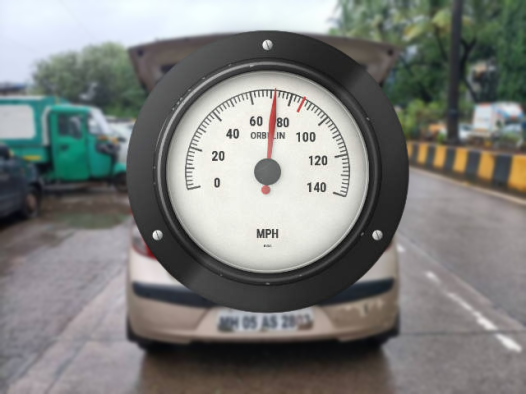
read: value=72 unit=mph
